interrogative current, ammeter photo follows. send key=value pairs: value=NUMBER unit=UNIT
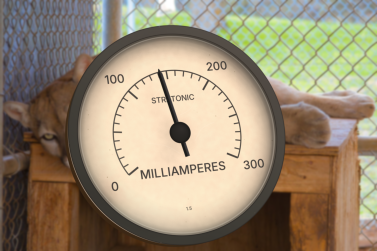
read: value=140 unit=mA
